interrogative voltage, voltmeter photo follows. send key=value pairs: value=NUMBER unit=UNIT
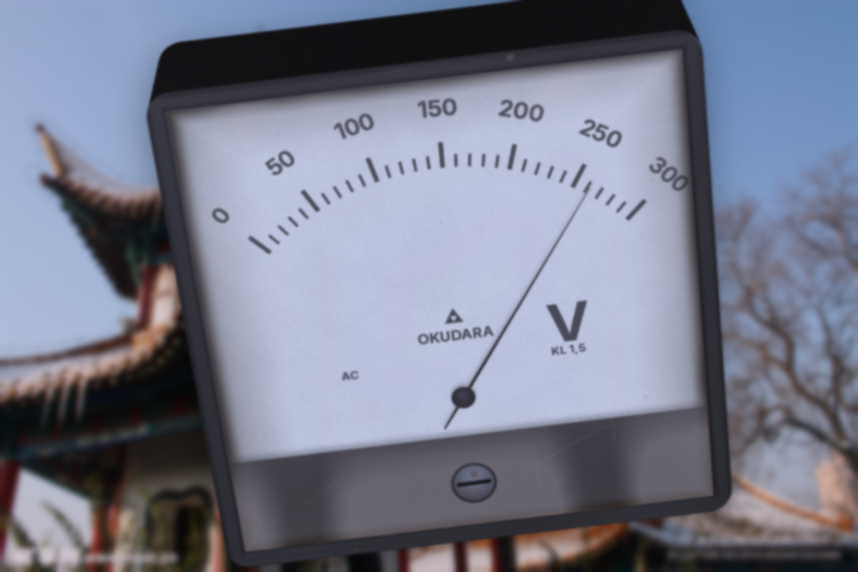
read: value=260 unit=V
